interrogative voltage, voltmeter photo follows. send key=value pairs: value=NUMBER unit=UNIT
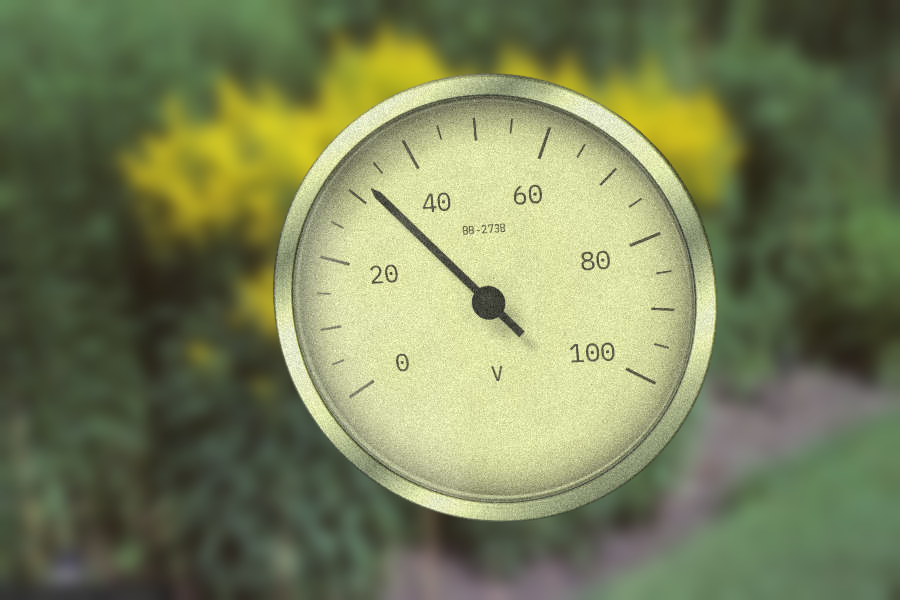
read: value=32.5 unit=V
